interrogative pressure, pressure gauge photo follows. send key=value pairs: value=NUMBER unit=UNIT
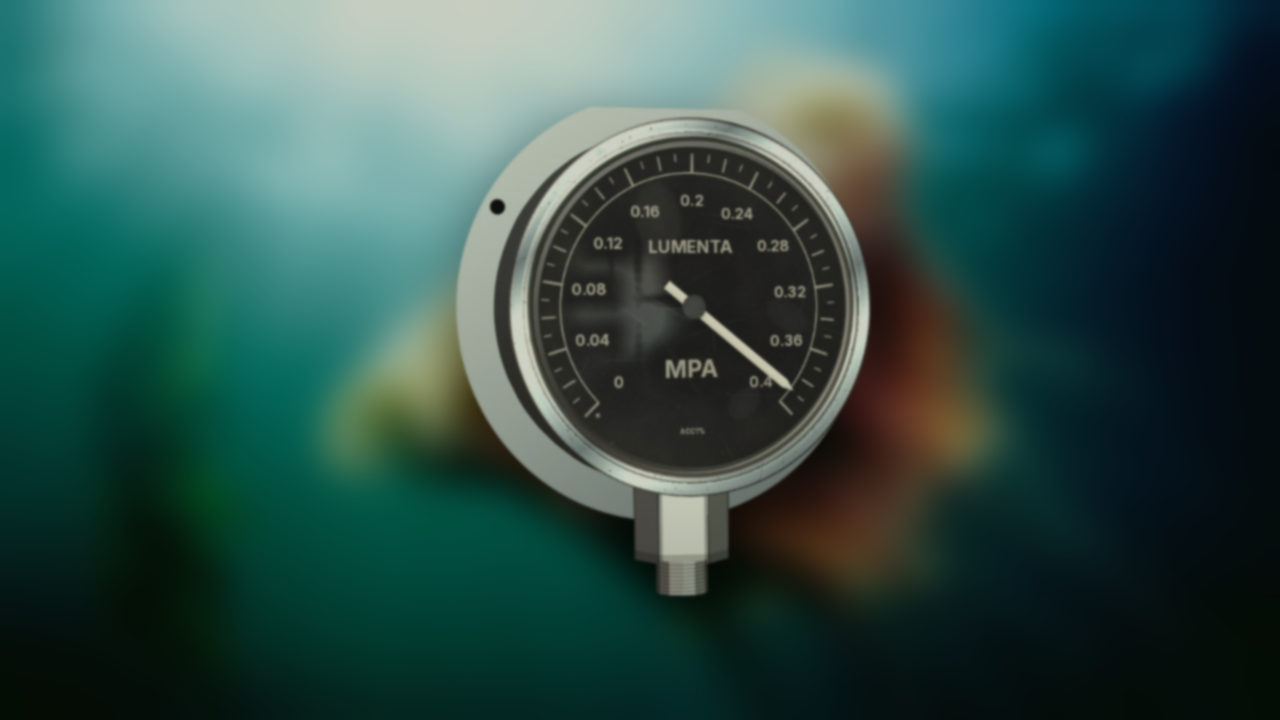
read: value=0.39 unit=MPa
